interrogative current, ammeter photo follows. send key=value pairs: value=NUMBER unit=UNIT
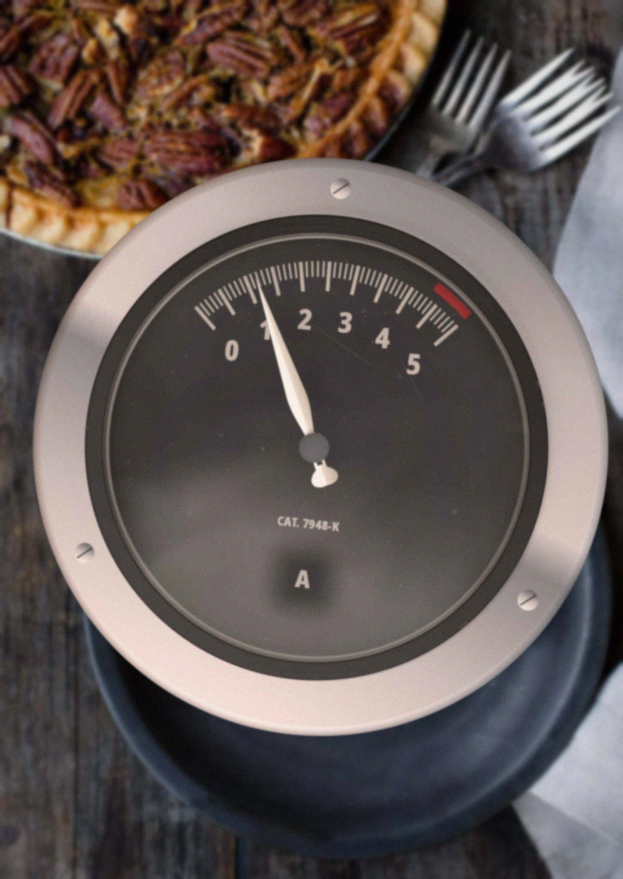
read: value=1.2 unit=A
